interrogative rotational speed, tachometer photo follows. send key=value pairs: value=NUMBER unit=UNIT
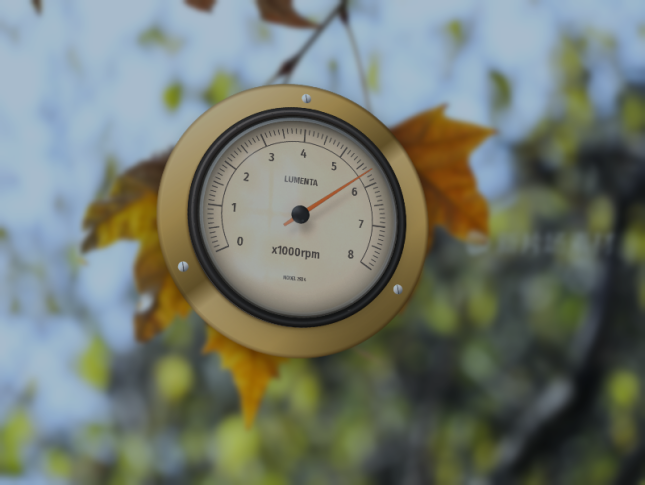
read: value=5700 unit=rpm
